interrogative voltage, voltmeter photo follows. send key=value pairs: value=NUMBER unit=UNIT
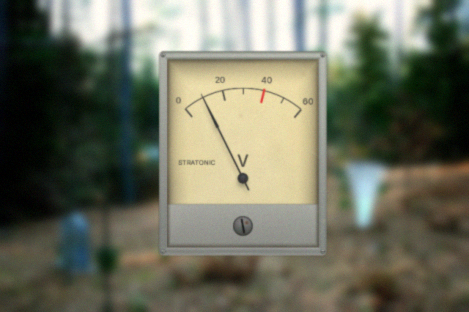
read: value=10 unit=V
